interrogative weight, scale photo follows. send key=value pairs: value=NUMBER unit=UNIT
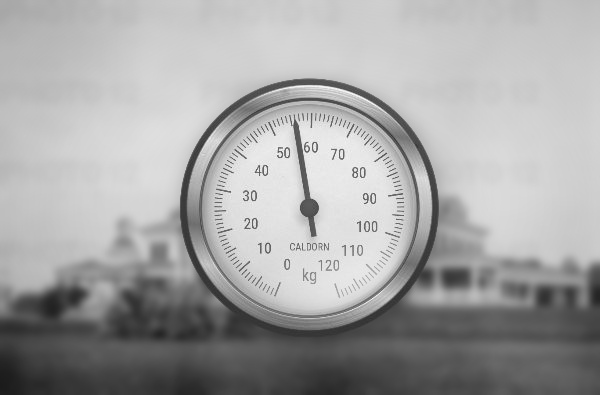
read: value=56 unit=kg
